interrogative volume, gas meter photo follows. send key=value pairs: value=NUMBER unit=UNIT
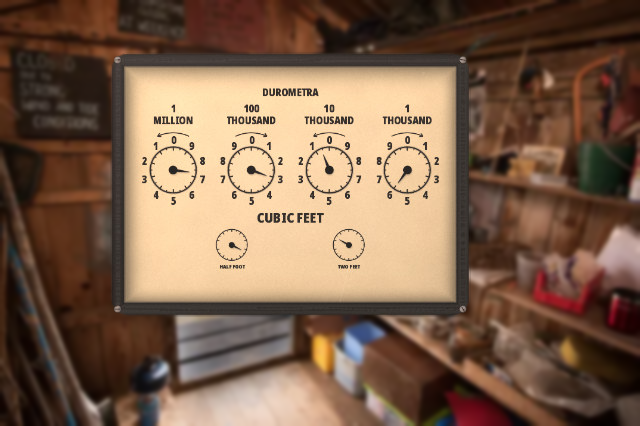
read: value=730600 unit=ft³
